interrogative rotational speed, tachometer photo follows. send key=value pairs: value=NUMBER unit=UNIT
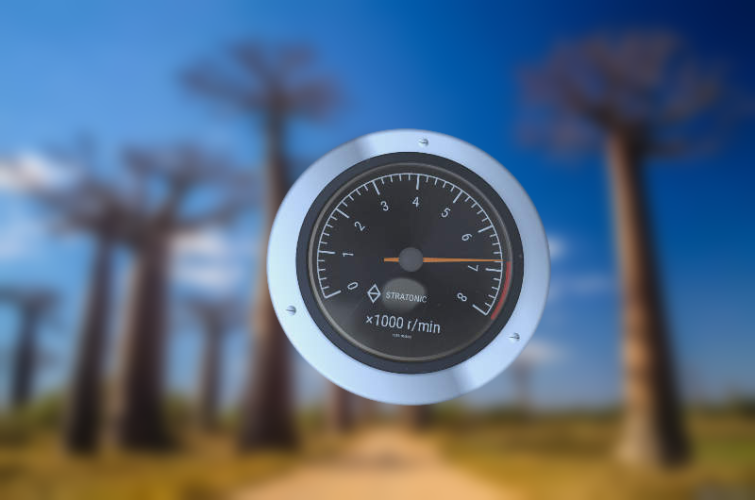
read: value=6800 unit=rpm
